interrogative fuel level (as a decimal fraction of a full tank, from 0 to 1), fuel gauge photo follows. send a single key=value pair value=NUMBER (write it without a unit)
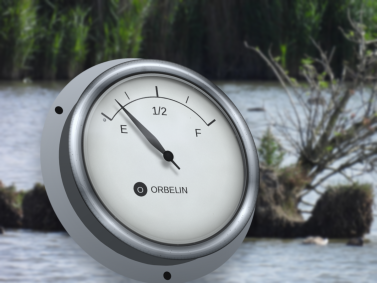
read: value=0.125
